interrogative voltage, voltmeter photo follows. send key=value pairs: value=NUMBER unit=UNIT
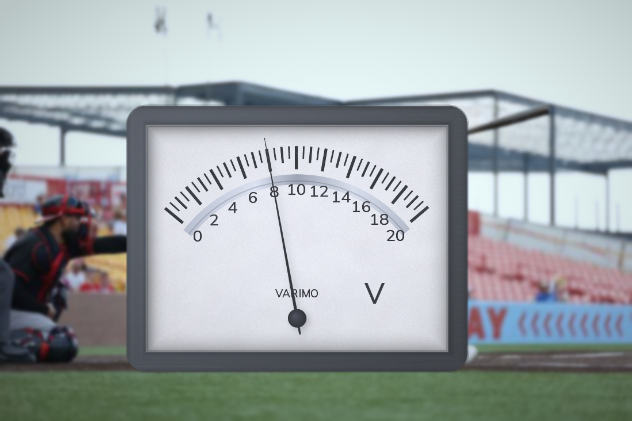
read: value=8 unit=V
